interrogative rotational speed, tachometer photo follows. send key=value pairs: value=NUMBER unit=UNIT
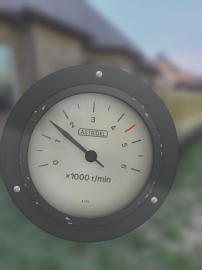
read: value=1500 unit=rpm
